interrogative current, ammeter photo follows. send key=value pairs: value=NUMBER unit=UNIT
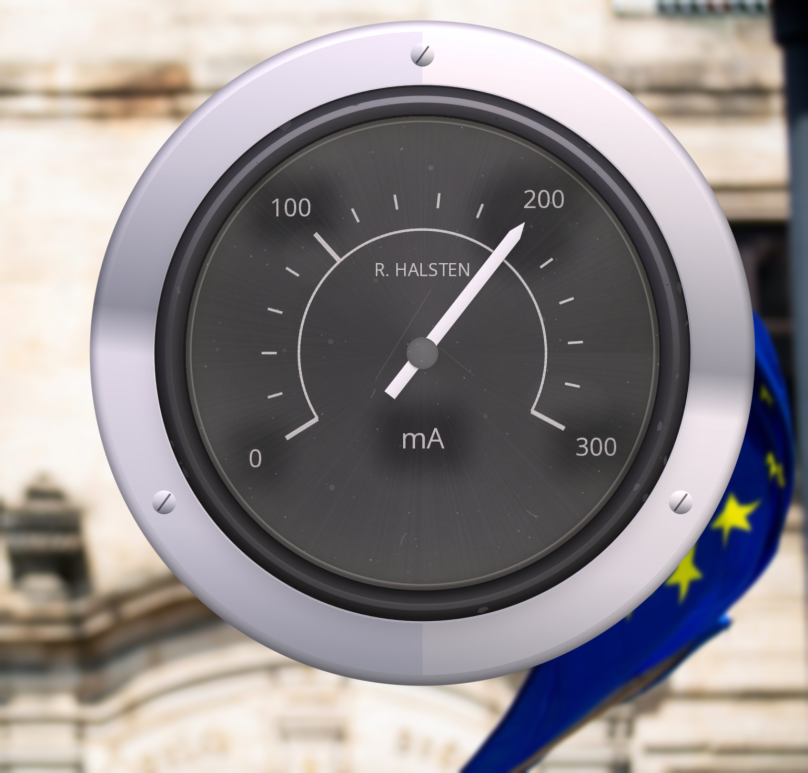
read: value=200 unit=mA
